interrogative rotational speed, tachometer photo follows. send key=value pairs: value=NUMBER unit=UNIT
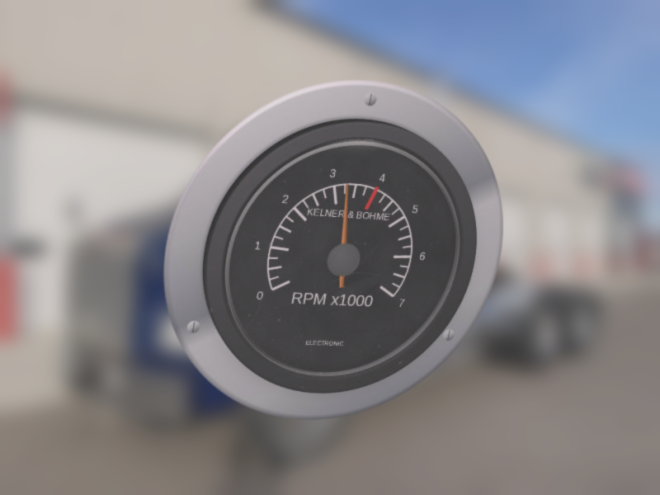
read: value=3250 unit=rpm
